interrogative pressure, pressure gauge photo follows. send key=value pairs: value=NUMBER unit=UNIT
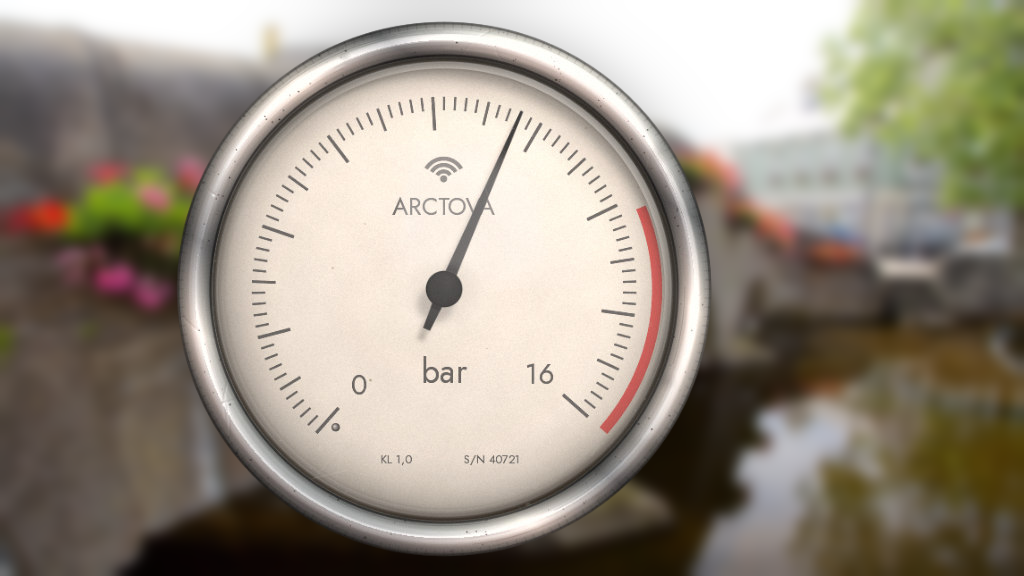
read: value=9.6 unit=bar
